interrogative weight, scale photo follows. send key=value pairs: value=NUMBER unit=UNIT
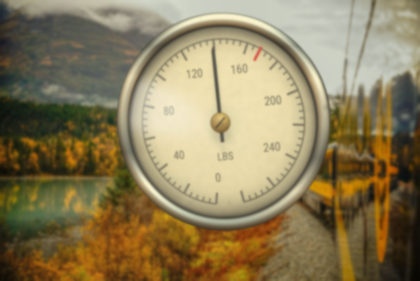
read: value=140 unit=lb
